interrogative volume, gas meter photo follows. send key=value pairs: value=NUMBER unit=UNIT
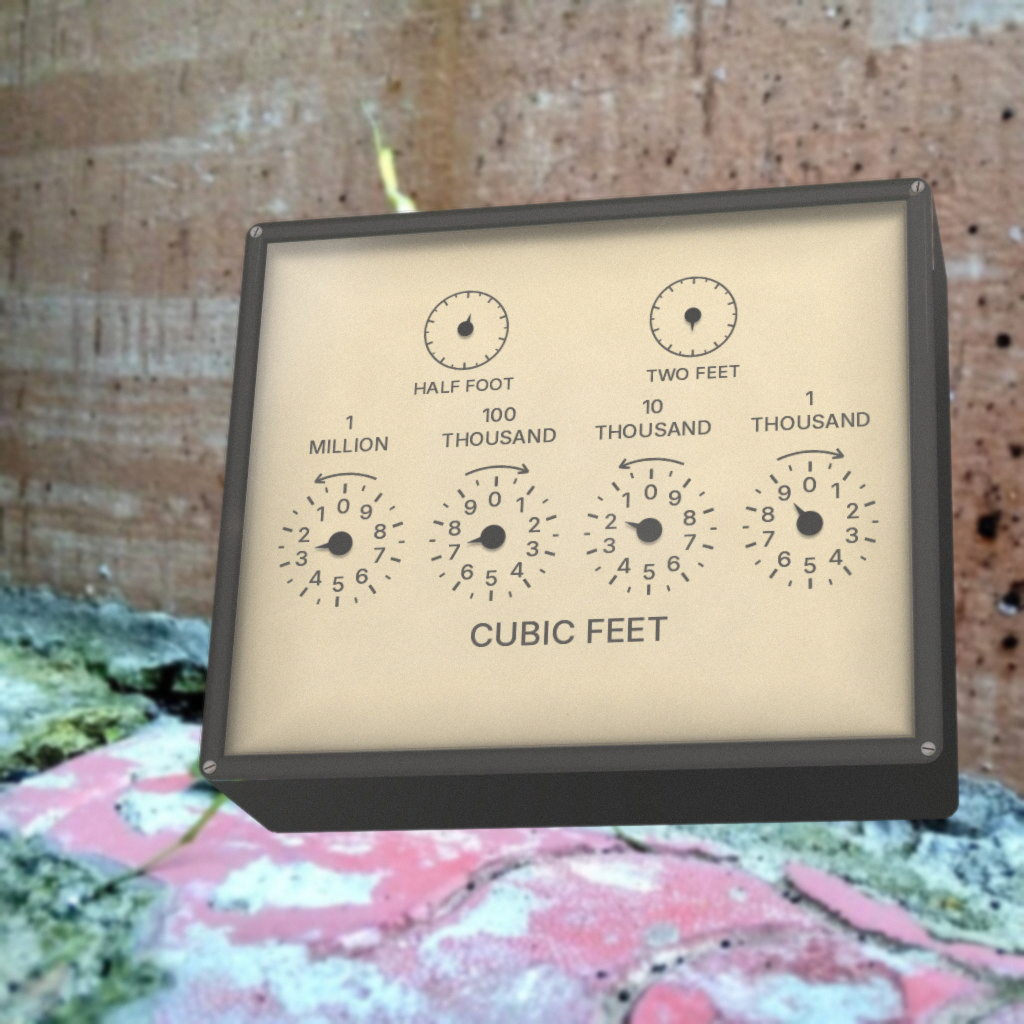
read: value=271900 unit=ft³
